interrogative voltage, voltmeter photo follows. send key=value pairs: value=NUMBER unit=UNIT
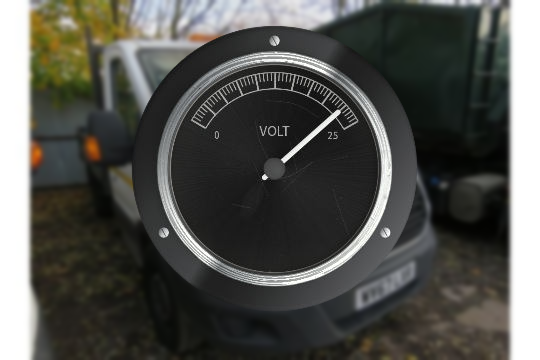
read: value=22.5 unit=V
